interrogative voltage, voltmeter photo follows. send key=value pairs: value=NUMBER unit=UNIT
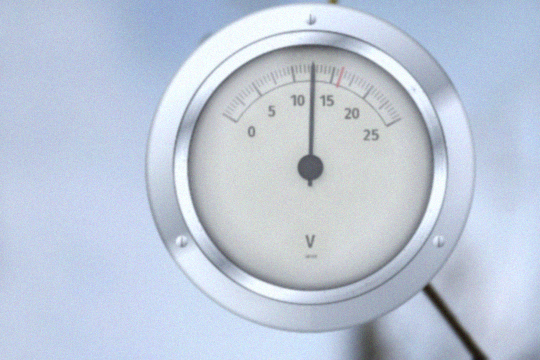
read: value=12.5 unit=V
